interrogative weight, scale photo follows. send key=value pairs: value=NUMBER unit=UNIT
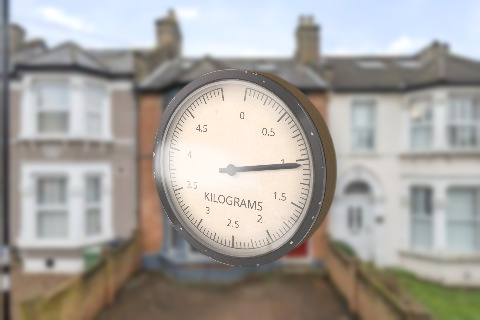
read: value=1.05 unit=kg
